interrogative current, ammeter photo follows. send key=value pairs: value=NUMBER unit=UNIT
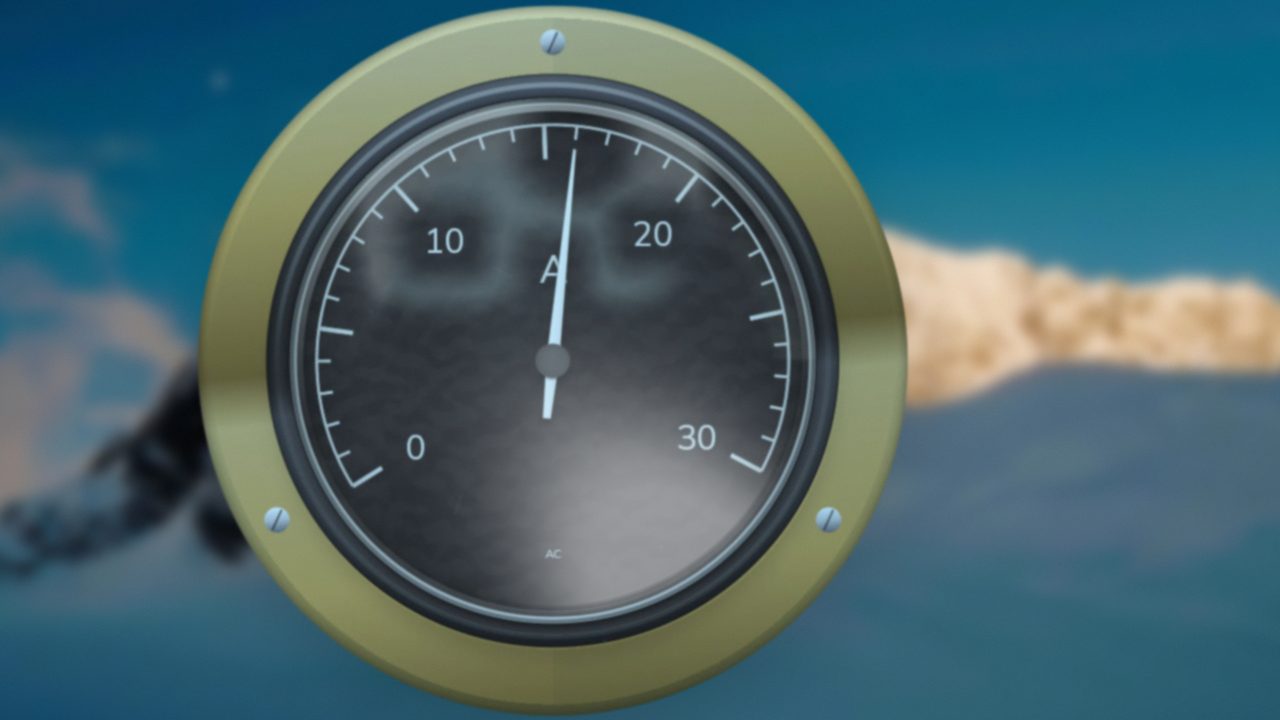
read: value=16 unit=A
